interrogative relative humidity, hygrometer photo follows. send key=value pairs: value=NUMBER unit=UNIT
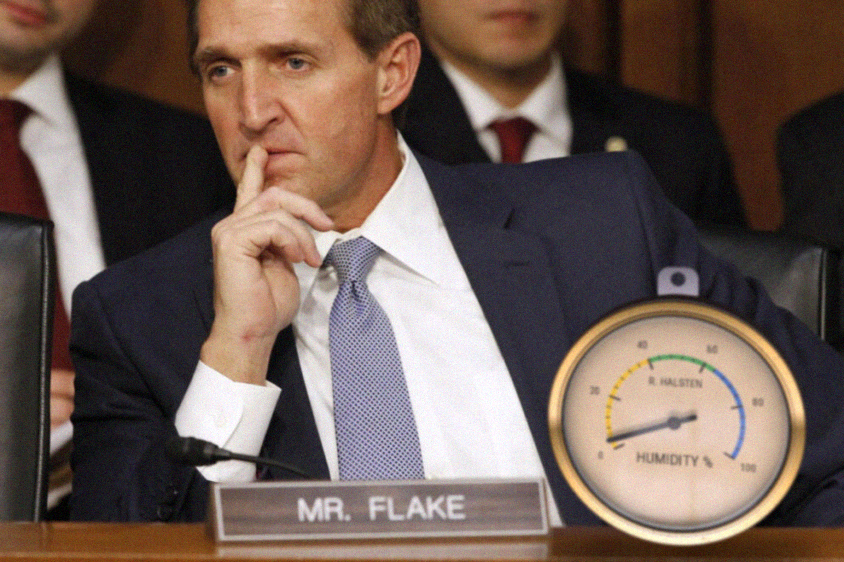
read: value=4 unit=%
